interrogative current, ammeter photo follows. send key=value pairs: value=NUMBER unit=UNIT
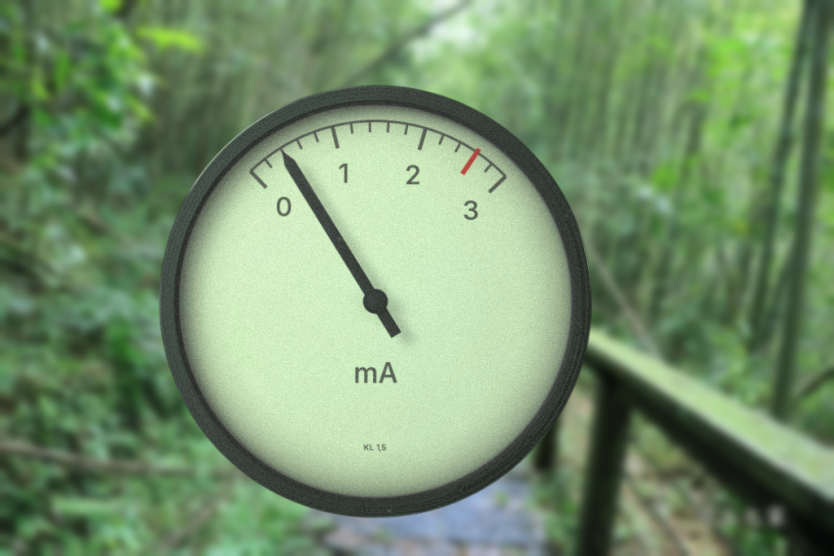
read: value=0.4 unit=mA
